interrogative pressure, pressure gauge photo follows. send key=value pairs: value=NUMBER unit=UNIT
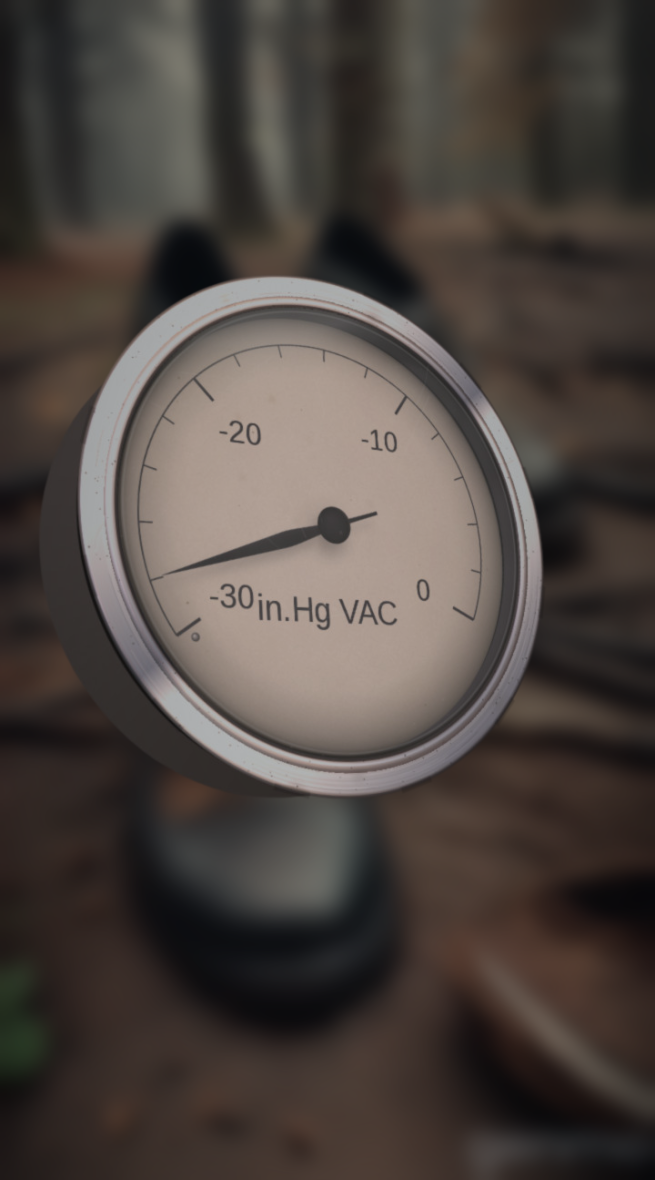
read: value=-28 unit=inHg
